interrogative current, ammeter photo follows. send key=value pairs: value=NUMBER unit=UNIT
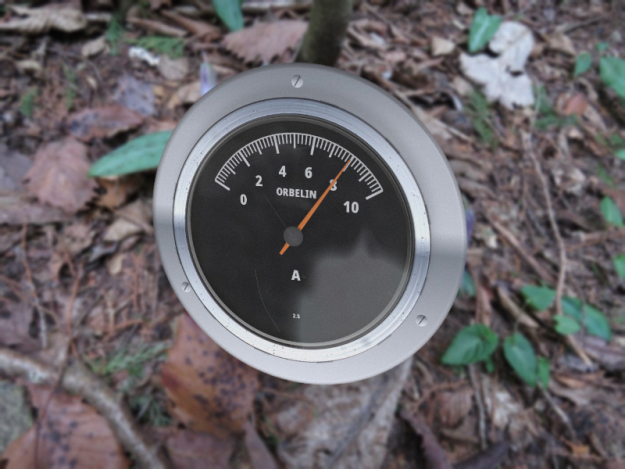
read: value=8 unit=A
